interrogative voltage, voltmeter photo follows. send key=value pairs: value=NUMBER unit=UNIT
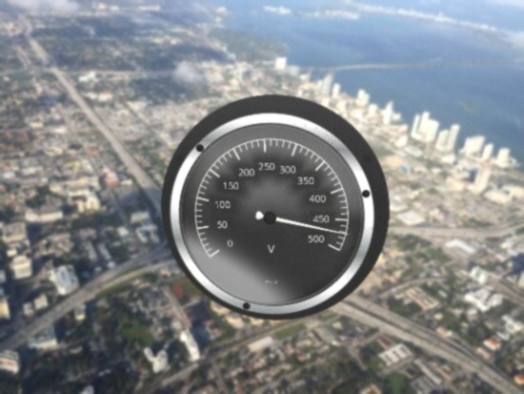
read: value=470 unit=V
